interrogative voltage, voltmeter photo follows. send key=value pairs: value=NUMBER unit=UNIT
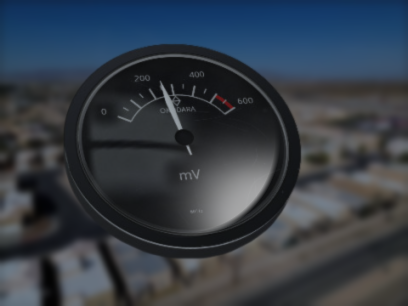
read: value=250 unit=mV
